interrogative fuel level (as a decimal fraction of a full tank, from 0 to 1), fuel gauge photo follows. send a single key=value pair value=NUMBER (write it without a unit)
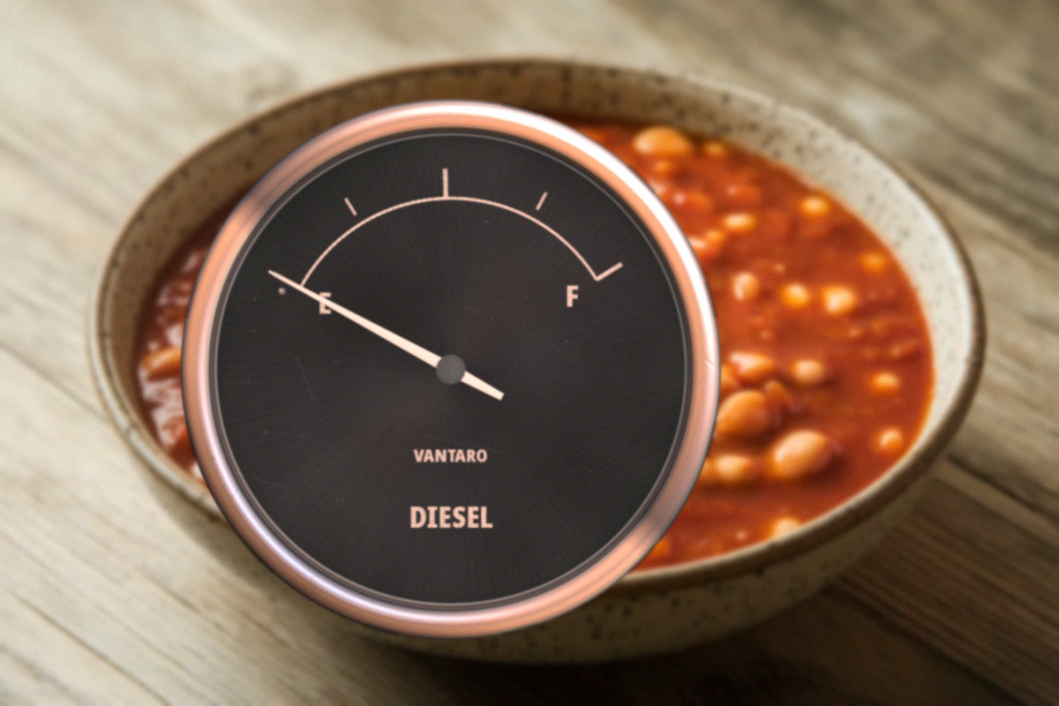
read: value=0
